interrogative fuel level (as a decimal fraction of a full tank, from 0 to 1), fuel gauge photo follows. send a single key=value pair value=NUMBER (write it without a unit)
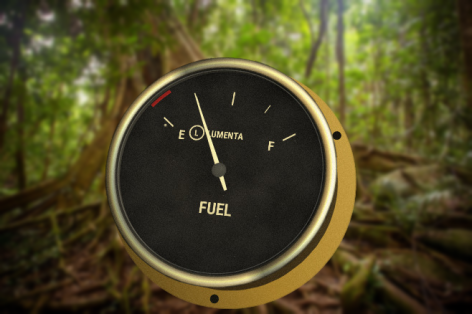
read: value=0.25
